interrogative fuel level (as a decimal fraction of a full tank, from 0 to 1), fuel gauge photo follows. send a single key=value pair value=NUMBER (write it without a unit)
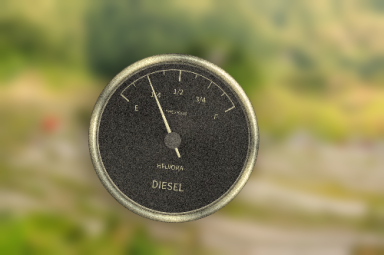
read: value=0.25
